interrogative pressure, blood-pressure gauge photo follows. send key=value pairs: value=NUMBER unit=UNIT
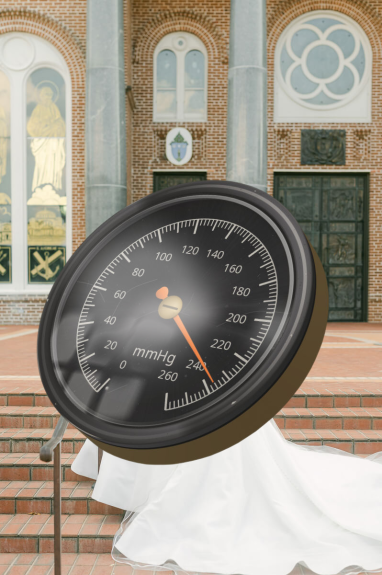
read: value=236 unit=mmHg
